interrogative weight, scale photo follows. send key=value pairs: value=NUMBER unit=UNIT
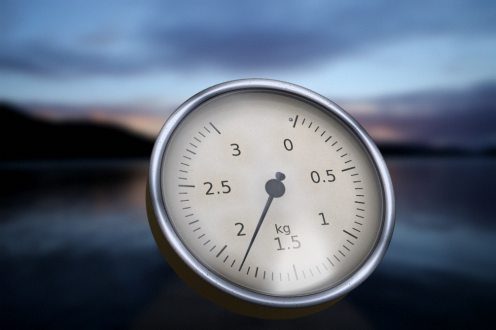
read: value=1.85 unit=kg
